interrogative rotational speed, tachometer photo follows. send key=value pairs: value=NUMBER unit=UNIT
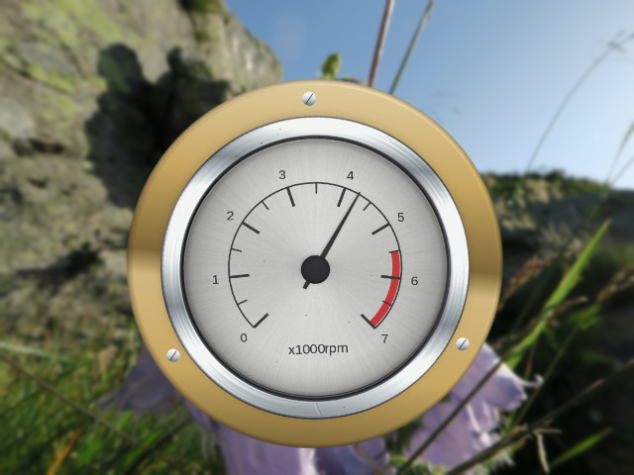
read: value=4250 unit=rpm
